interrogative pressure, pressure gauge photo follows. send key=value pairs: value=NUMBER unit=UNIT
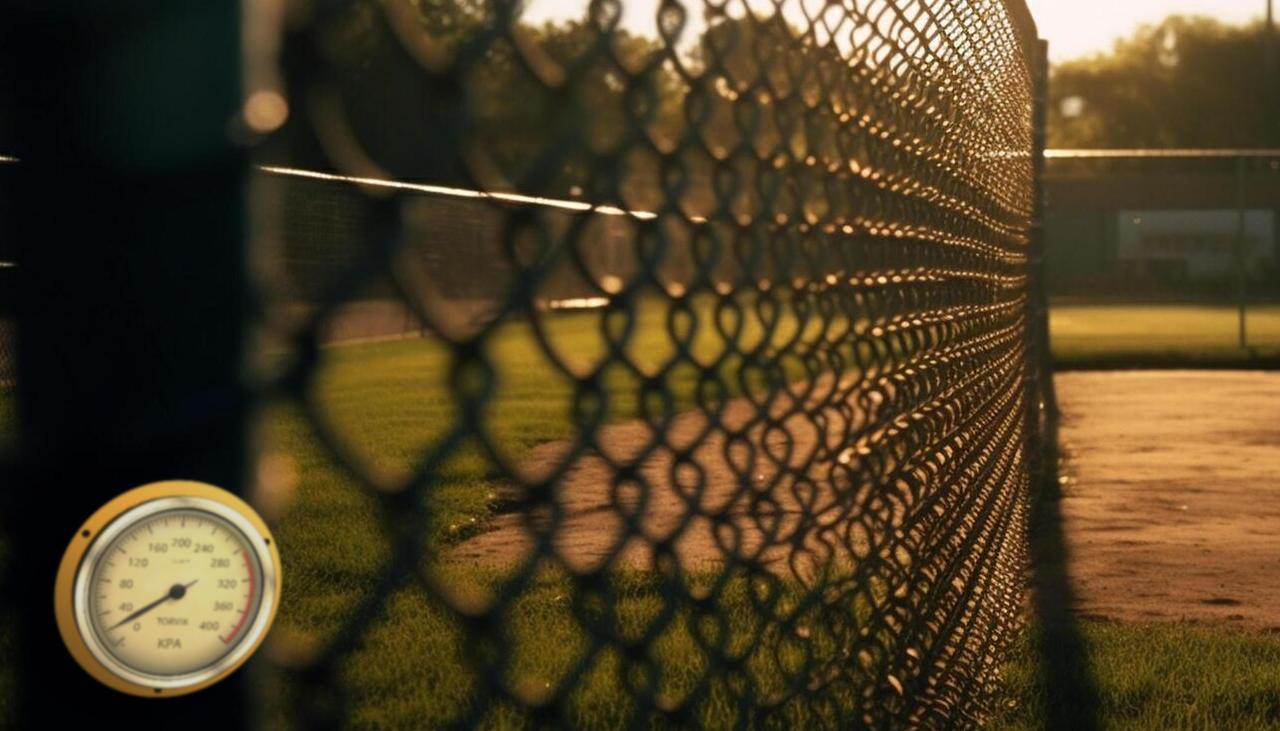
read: value=20 unit=kPa
